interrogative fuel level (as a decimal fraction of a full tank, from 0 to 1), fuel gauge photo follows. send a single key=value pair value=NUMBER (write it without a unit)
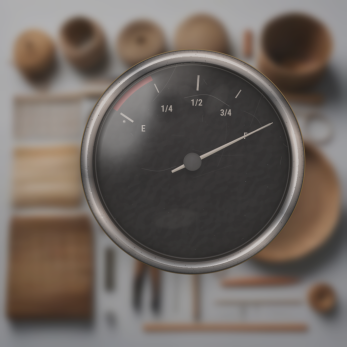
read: value=1
